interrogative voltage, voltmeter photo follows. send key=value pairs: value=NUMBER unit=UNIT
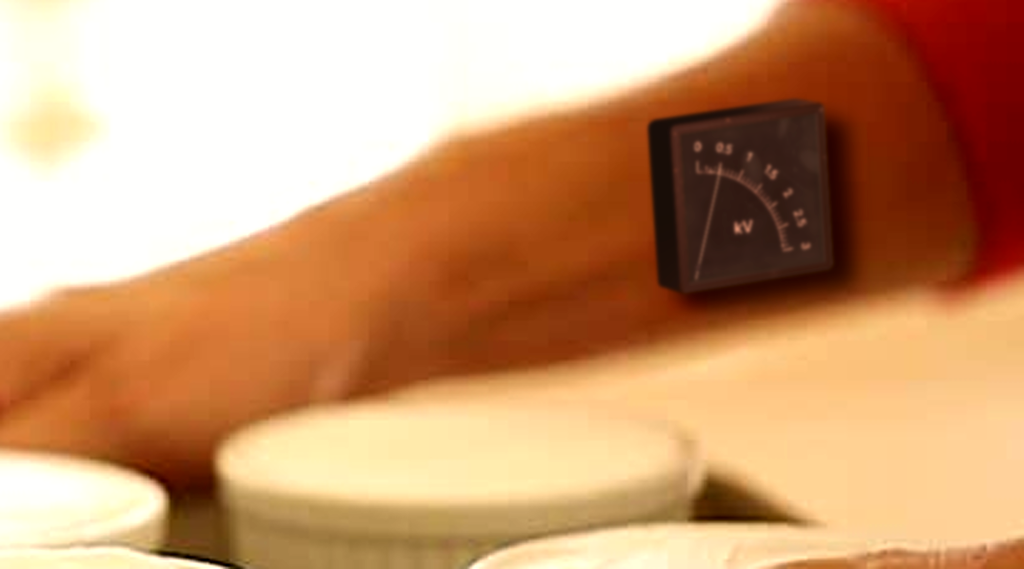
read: value=0.5 unit=kV
